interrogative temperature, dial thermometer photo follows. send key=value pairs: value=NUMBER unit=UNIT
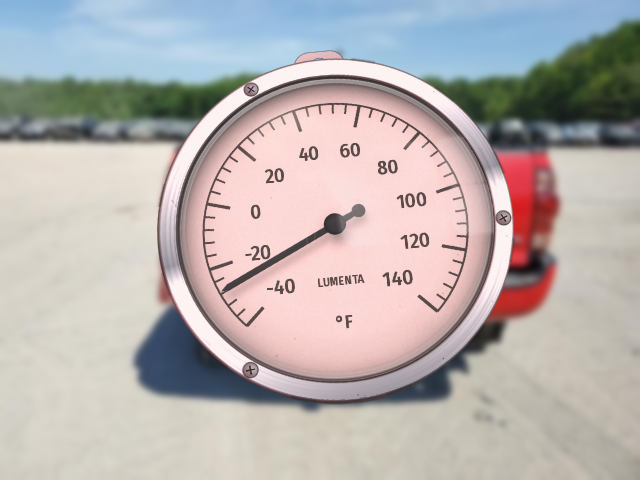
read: value=-28 unit=°F
